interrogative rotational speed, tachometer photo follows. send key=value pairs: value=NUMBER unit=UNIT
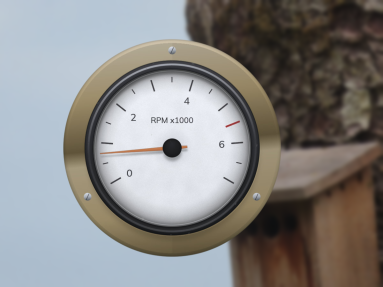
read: value=750 unit=rpm
